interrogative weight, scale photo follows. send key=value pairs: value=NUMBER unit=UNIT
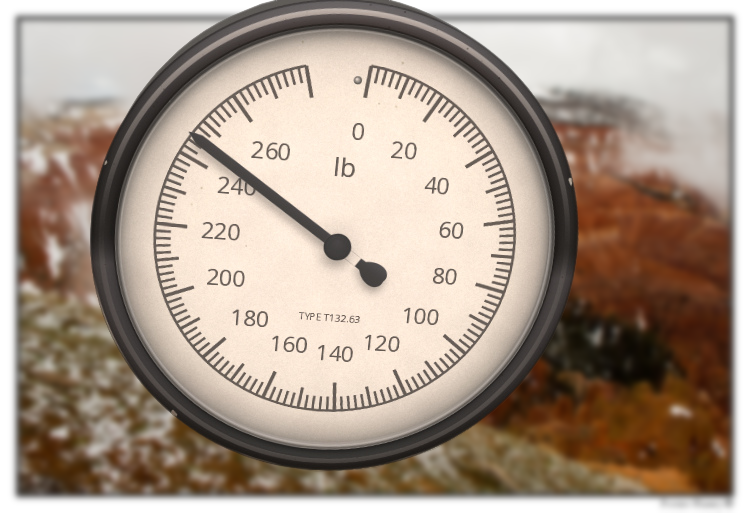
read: value=246 unit=lb
